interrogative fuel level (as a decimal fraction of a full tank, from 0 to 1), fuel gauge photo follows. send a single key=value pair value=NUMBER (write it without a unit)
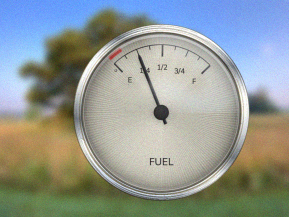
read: value=0.25
